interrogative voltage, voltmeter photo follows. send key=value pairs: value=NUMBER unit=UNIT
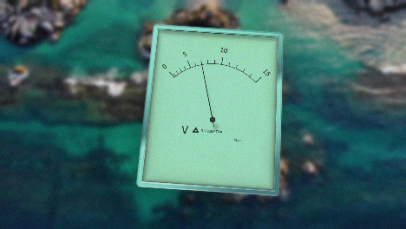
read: value=7 unit=V
